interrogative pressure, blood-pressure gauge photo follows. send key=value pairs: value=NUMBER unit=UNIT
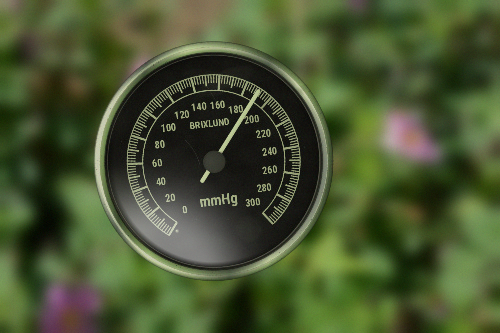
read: value=190 unit=mmHg
